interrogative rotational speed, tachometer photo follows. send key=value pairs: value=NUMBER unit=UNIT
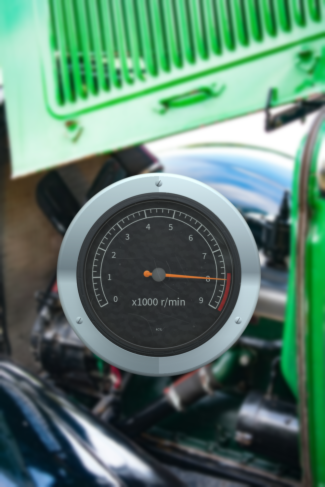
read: value=8000 unit=rpm
